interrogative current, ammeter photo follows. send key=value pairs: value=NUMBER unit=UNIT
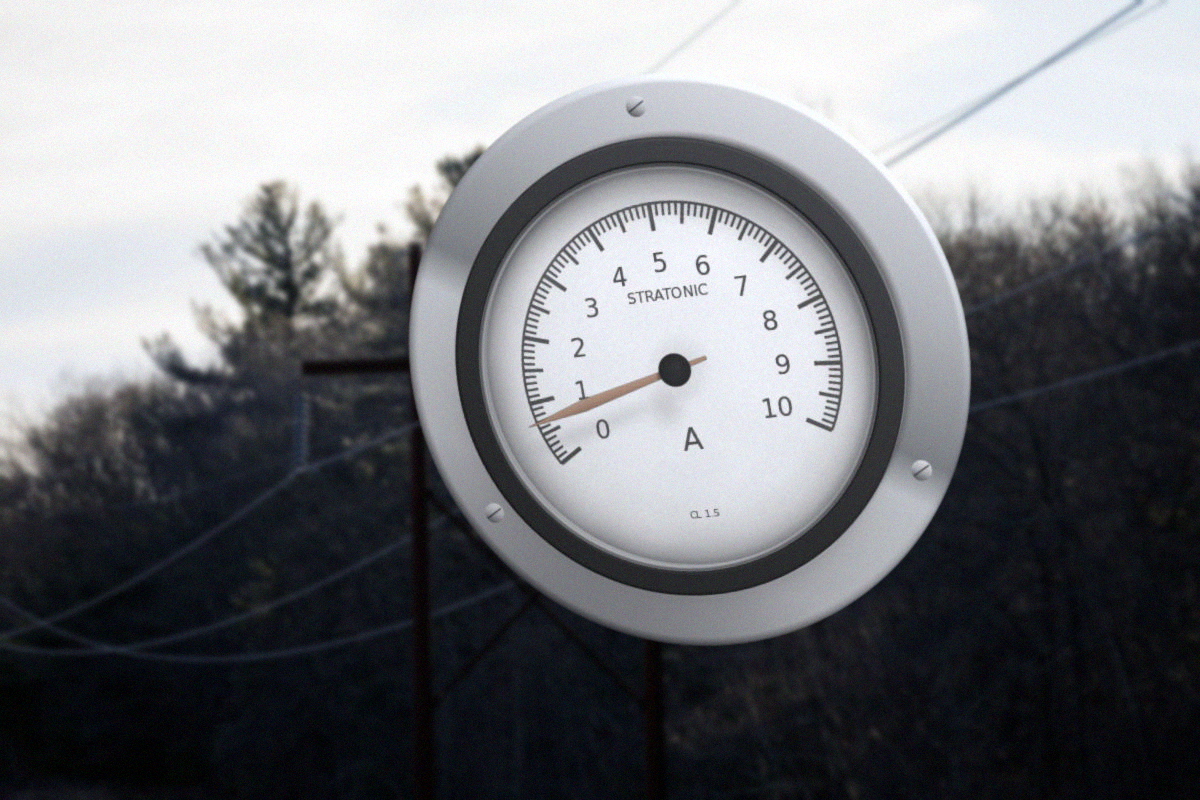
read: value=0.7 unit=A
